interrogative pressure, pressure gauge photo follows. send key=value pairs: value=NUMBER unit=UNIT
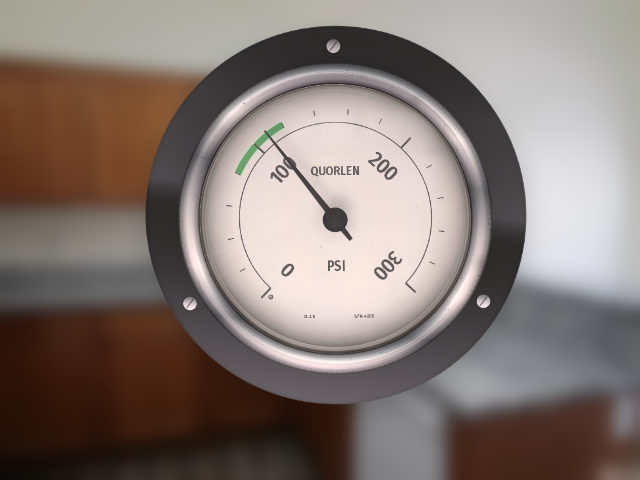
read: value=110 unit=psi
